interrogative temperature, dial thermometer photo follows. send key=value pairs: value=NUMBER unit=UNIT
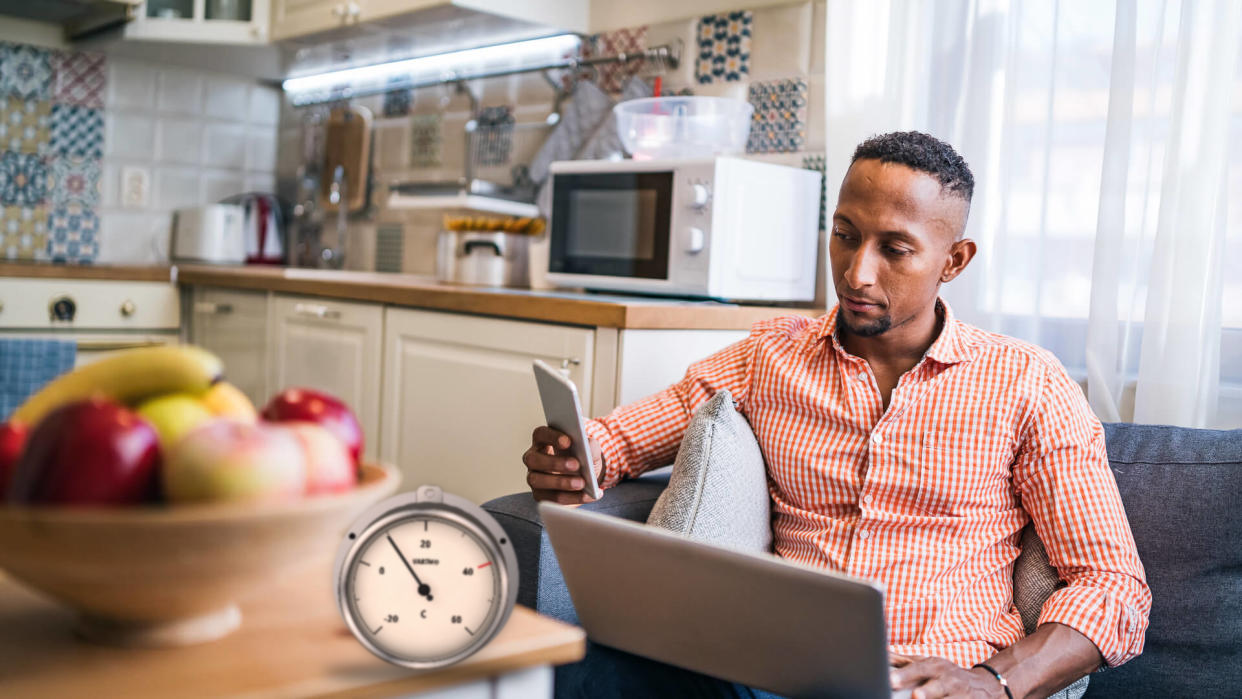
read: value=10 unit=°C
